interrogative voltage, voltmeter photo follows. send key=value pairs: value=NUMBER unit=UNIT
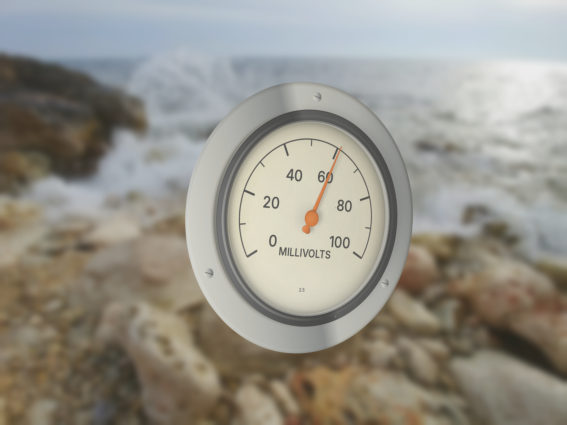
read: value=60 unit=mV
